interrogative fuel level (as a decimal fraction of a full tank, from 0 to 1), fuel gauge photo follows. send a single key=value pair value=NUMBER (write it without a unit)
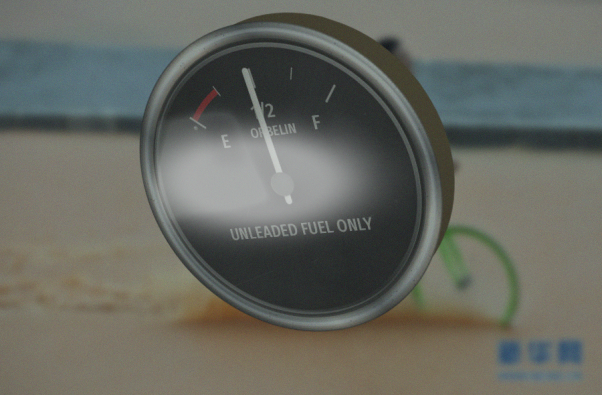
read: value=0.5
